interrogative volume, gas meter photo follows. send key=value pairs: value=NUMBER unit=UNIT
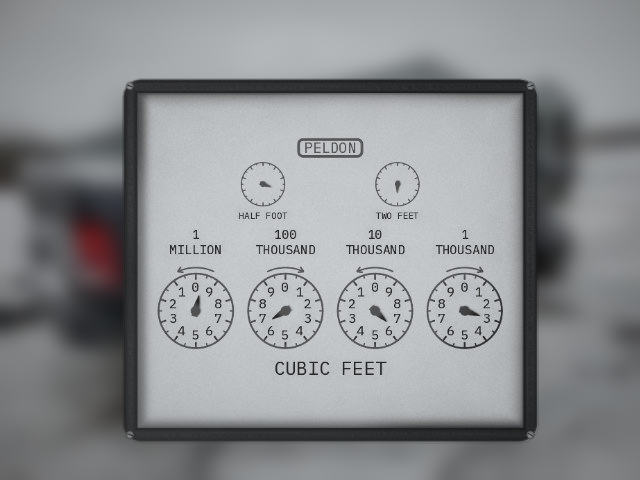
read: value=966300 unit=ft³
